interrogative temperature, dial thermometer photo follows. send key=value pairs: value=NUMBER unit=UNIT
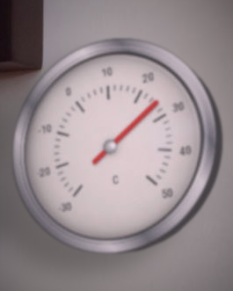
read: value=26 unit=°C
